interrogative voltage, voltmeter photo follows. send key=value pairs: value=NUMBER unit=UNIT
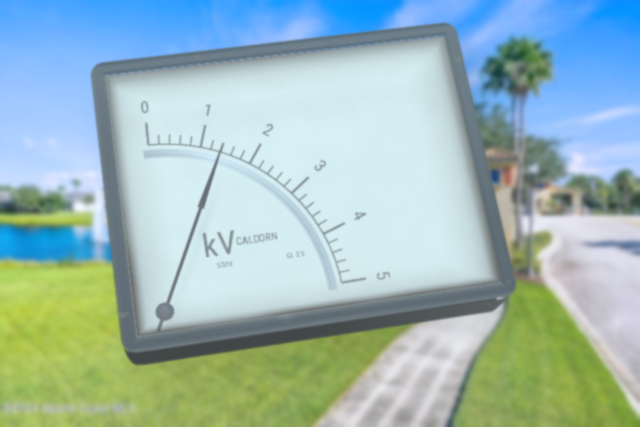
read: value=1.4 unit=kV
